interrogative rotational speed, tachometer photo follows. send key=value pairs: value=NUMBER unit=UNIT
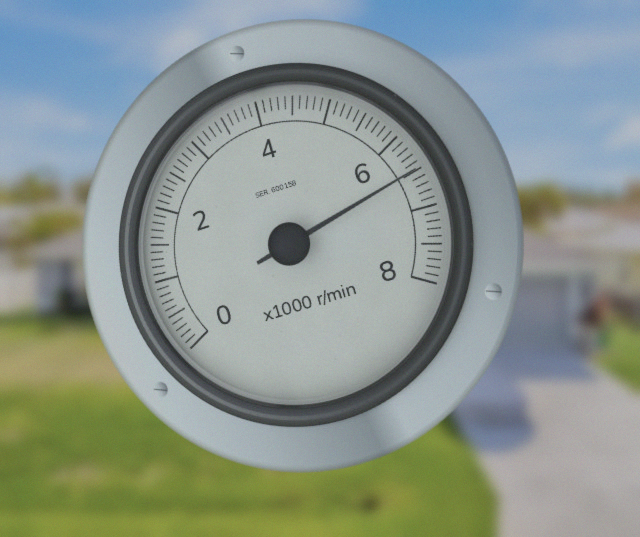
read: value=6500 unit=rpm
